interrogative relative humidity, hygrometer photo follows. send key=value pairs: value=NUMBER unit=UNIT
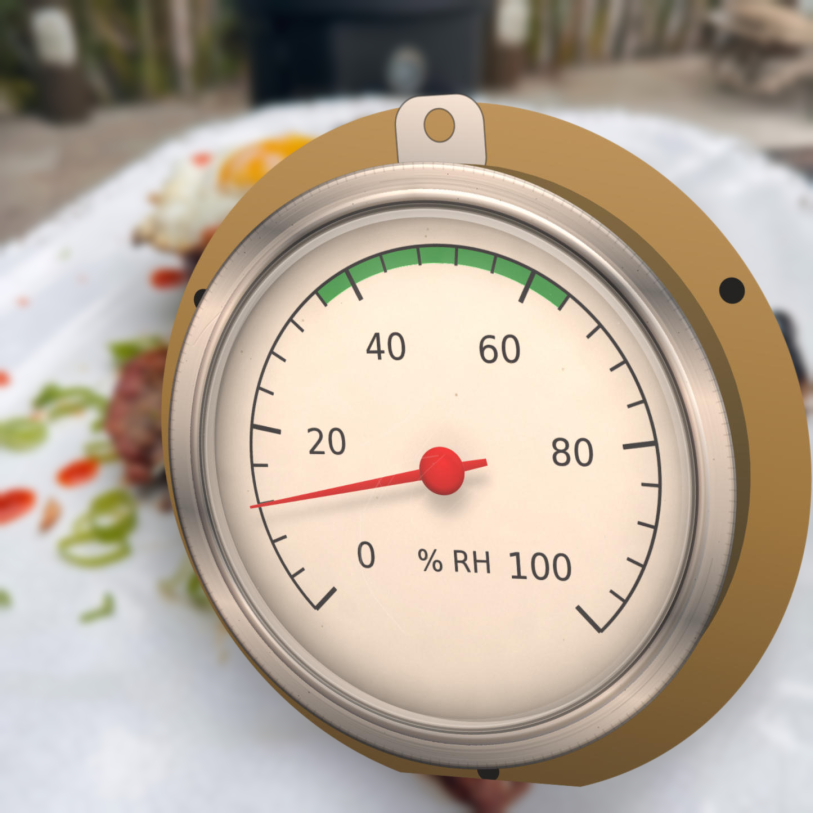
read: value=12 unit=%
